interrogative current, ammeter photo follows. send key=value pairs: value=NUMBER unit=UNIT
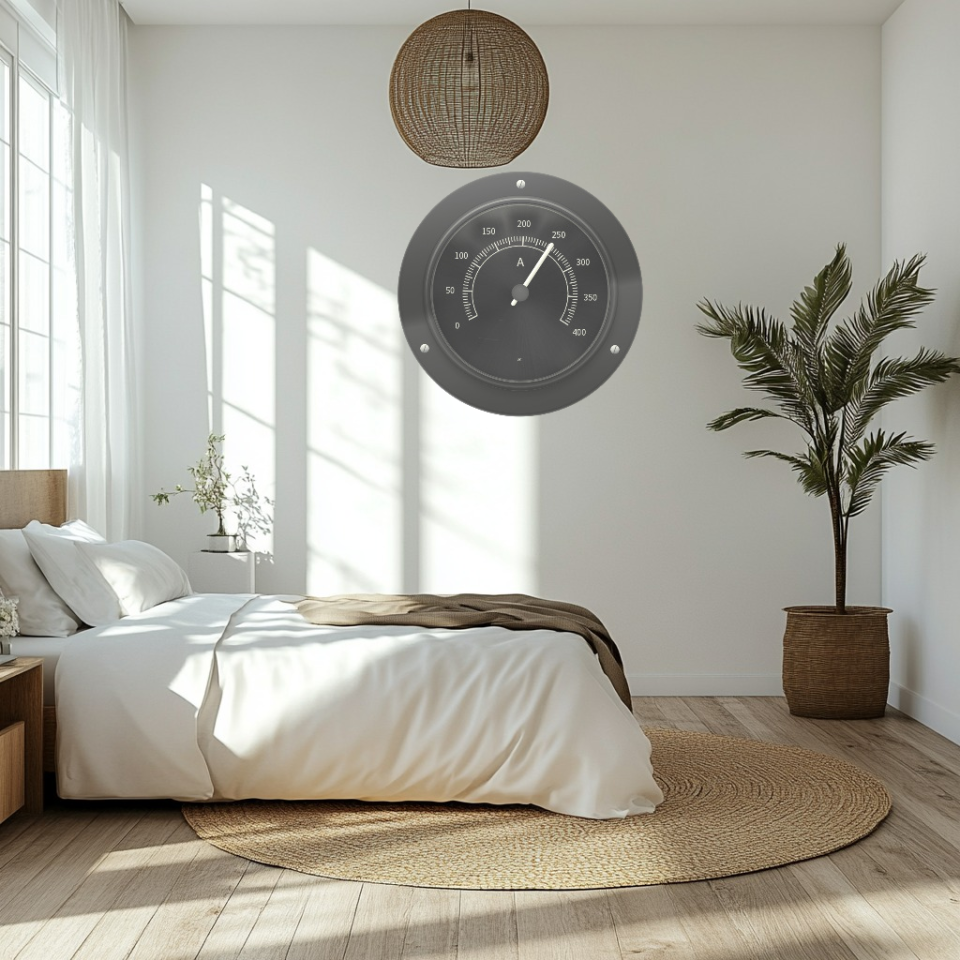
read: value=250 unit=A
